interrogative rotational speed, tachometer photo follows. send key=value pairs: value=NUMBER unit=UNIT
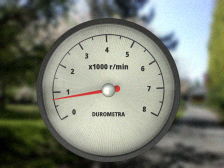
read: value=750 unit=rpm
